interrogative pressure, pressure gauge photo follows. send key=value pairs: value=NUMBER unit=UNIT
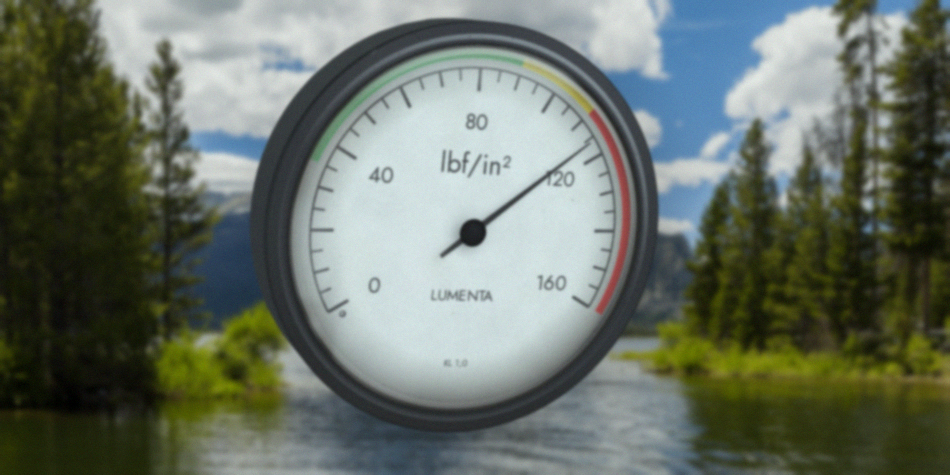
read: value=115 unit=psi
